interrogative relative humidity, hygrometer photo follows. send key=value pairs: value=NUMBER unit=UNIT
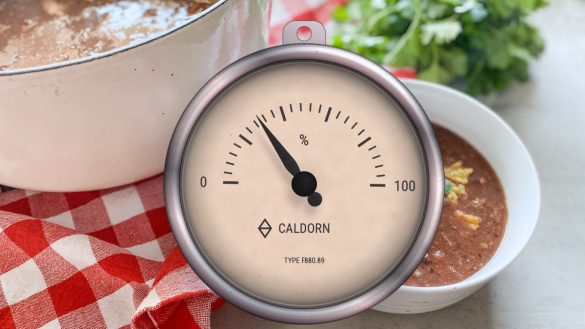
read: value=30 unit=%
